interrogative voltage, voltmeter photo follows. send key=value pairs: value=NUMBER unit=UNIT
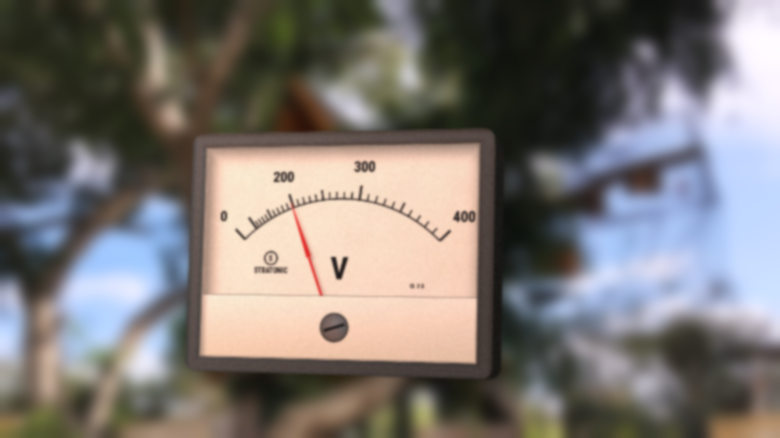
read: value=200 unit=V
